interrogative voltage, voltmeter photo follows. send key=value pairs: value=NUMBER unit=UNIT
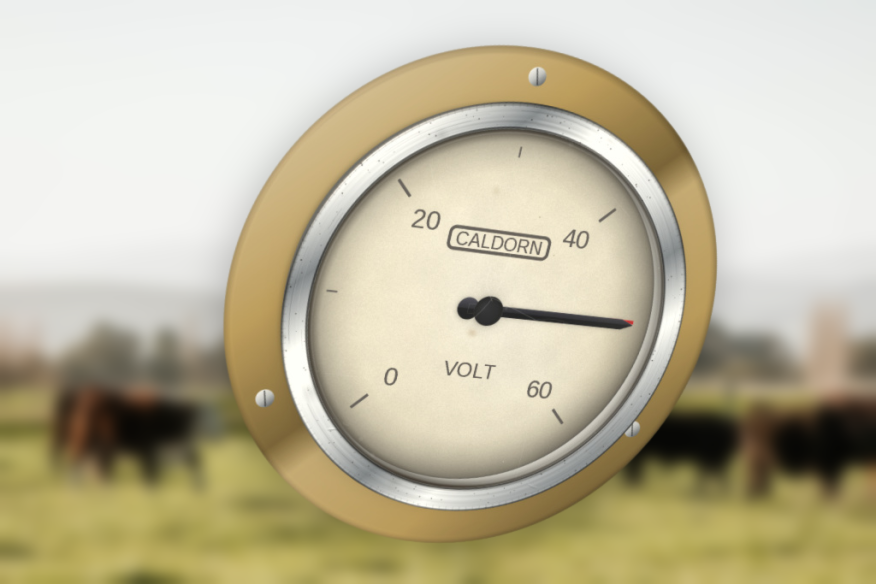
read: value=50 unit=V
